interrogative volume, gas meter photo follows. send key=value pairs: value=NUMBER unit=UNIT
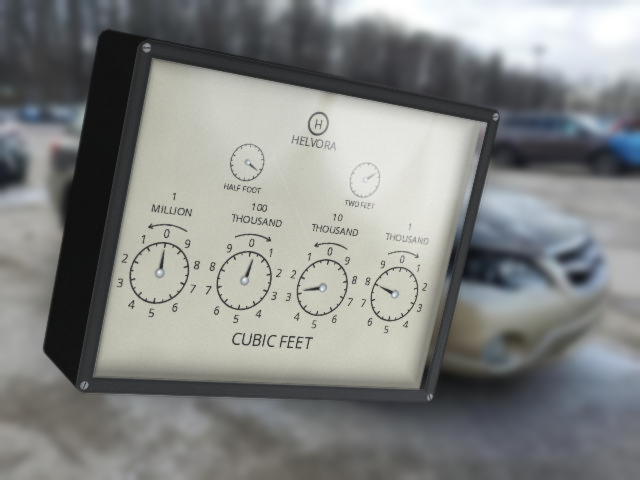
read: value=2800 unit=ft³
